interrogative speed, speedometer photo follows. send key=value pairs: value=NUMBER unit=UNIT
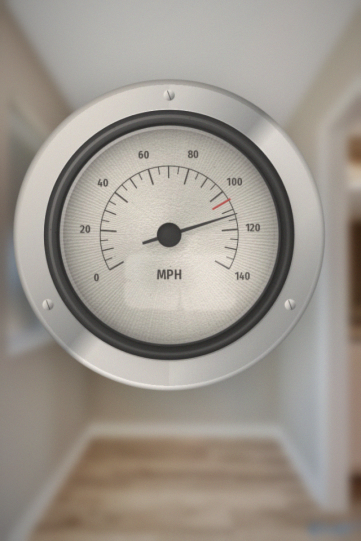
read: value=112.5 unit=mph
